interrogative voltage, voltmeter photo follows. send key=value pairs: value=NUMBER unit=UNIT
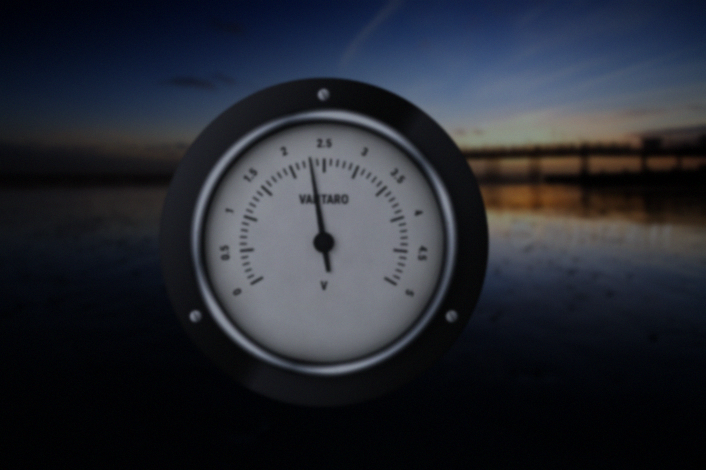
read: value=2.3 unit=V
